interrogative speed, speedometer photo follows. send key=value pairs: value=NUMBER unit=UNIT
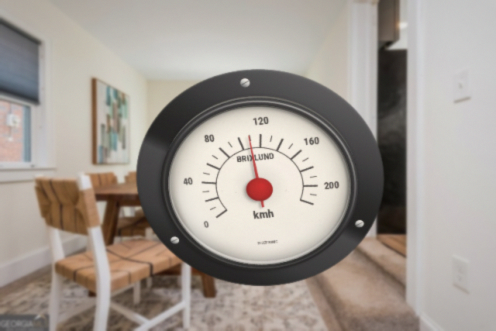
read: value=110 unit=km/h
